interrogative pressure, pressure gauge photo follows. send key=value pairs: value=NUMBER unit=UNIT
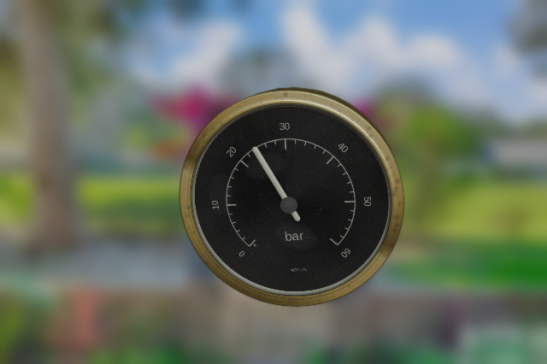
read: value=24 unit=bar
